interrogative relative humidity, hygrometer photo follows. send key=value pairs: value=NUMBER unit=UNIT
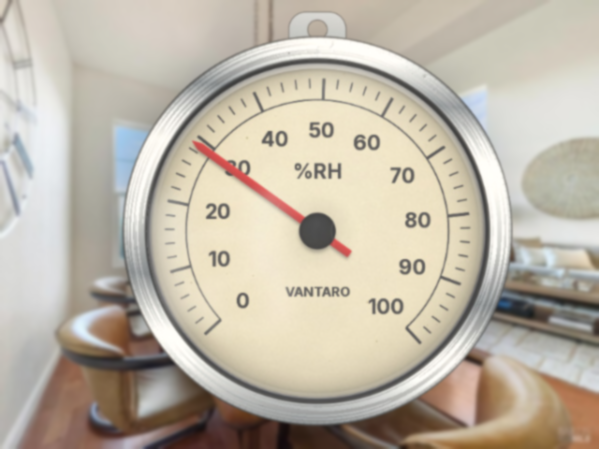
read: value=29 unit=%
